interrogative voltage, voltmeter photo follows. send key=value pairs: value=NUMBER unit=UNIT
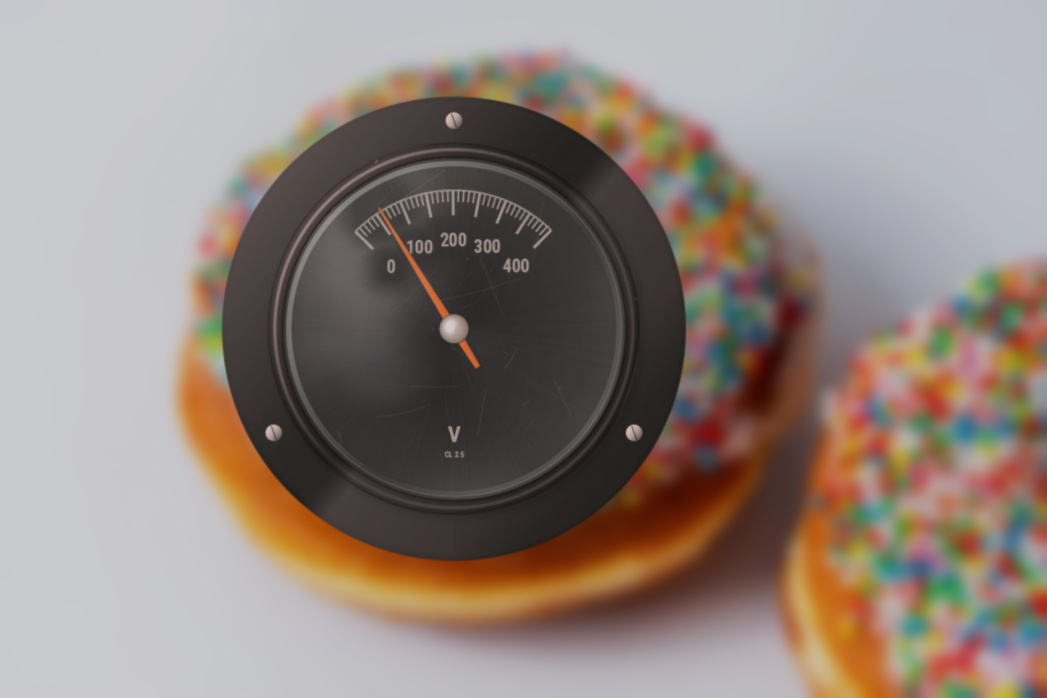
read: value=60 unit=V
